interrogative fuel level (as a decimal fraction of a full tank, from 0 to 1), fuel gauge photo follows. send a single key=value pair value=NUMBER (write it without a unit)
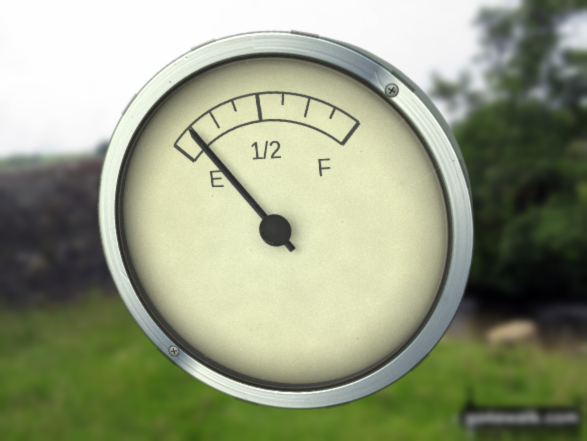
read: value=0.125
